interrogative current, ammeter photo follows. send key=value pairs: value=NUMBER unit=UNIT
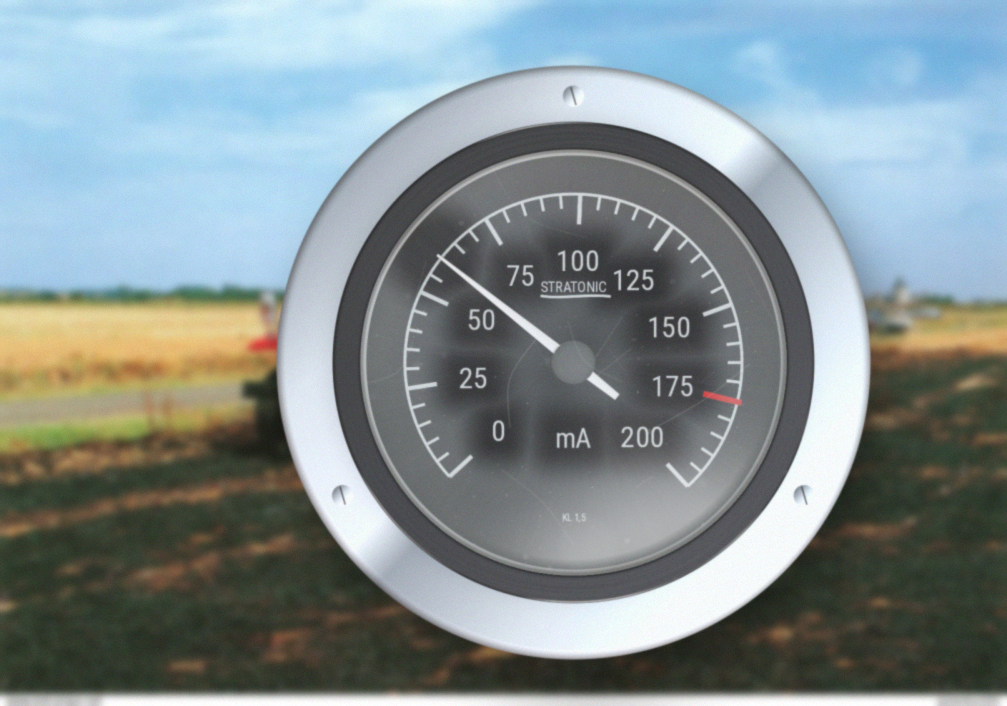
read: value=60 unit=mA
